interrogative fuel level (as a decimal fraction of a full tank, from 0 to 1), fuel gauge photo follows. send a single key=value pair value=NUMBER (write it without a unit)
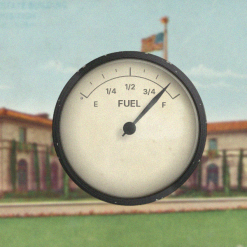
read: value=0.875
